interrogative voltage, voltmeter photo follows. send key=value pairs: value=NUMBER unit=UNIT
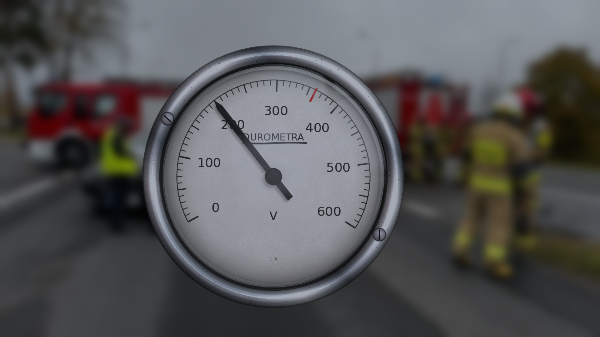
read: value=200 unit=V
